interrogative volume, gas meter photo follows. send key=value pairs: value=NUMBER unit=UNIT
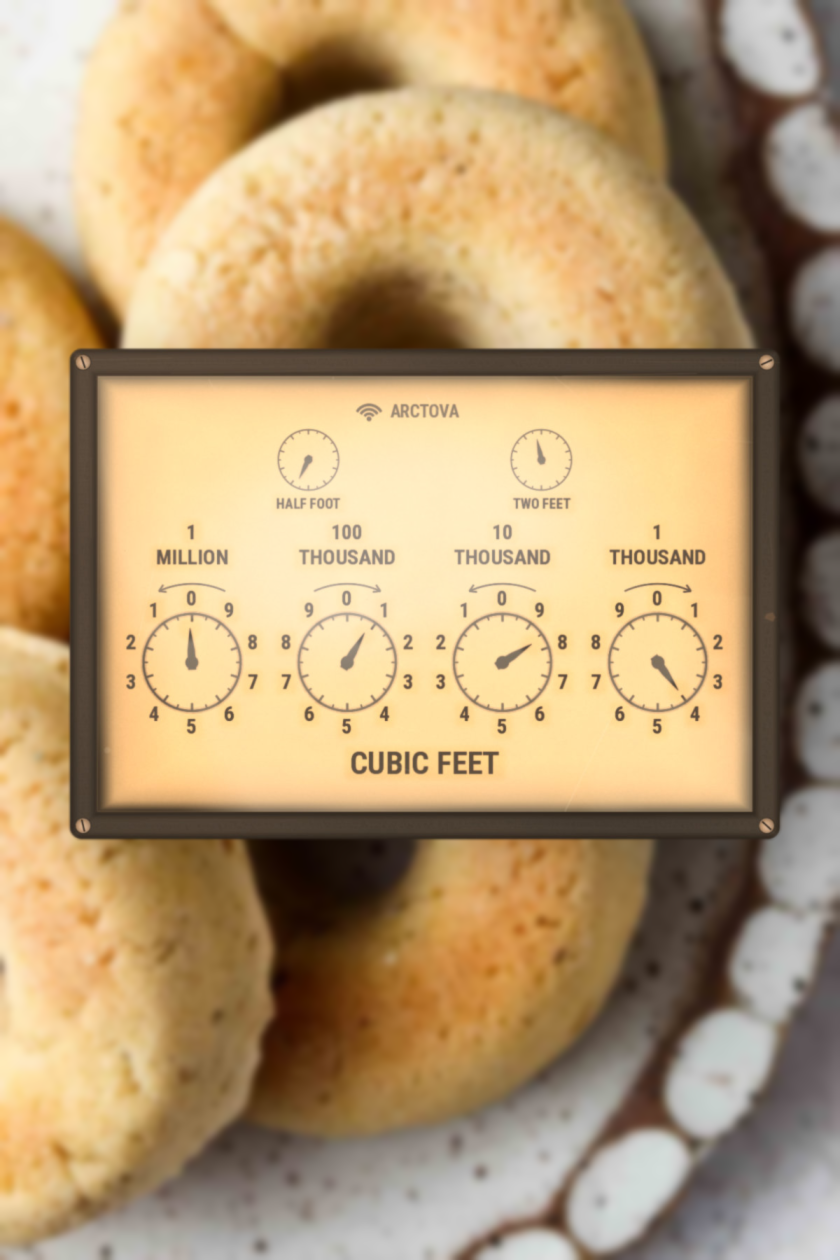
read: value=8400 unit=ft³
